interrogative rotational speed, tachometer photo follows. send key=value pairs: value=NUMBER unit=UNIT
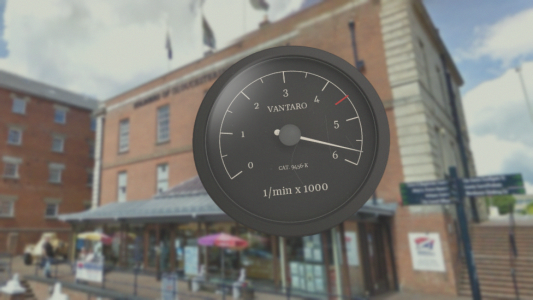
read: value=5750 unit=rpm
